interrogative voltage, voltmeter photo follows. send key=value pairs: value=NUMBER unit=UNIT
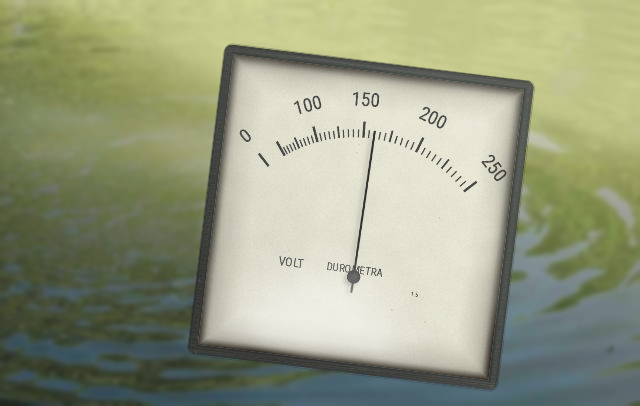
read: value=160 unit=V
